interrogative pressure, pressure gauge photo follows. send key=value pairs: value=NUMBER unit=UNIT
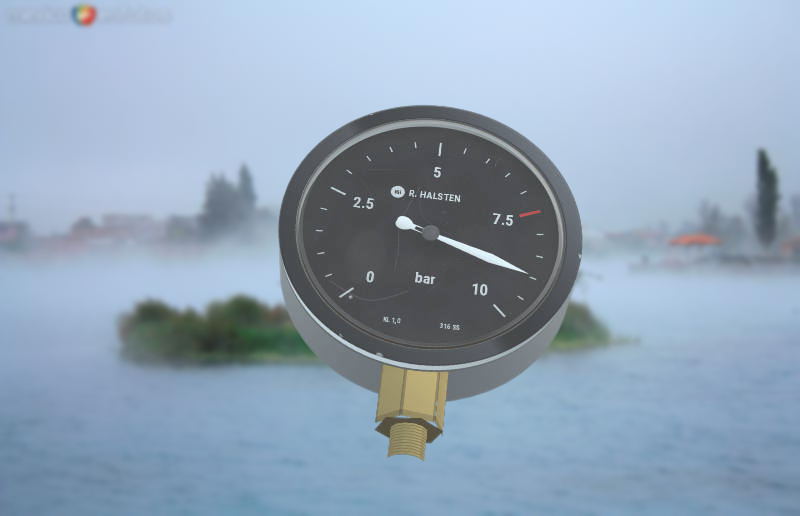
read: value=9 unit=bar
